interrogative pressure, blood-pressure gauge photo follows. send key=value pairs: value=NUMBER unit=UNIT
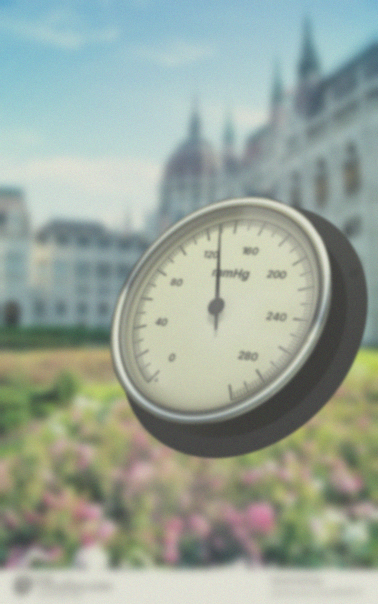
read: value=130 unit=mmHg
